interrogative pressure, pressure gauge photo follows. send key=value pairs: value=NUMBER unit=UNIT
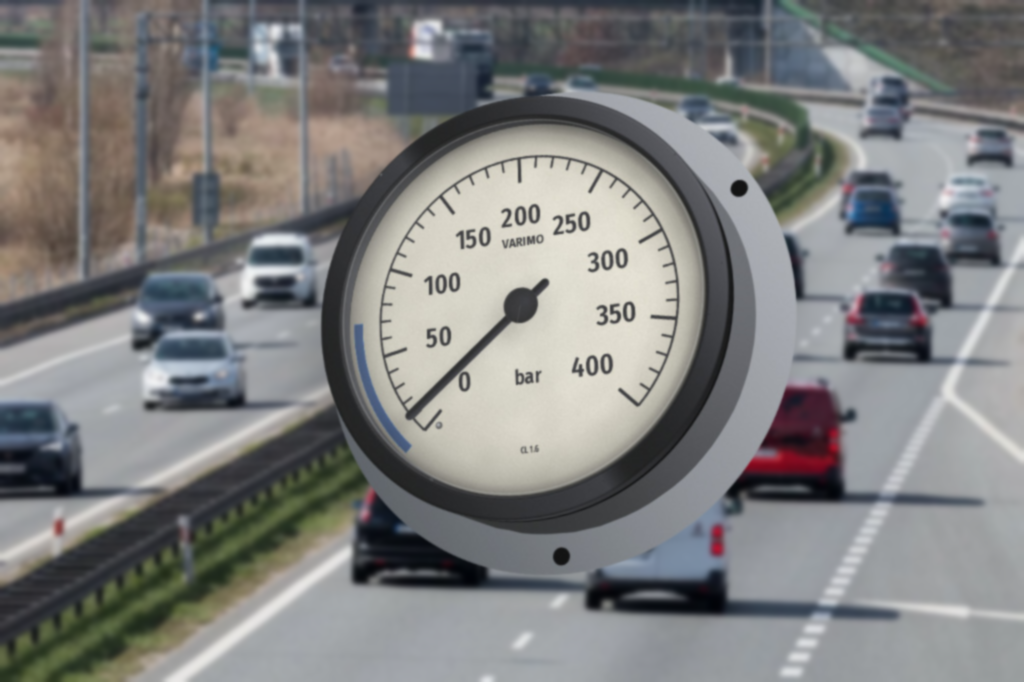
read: value=10 unit=bar
